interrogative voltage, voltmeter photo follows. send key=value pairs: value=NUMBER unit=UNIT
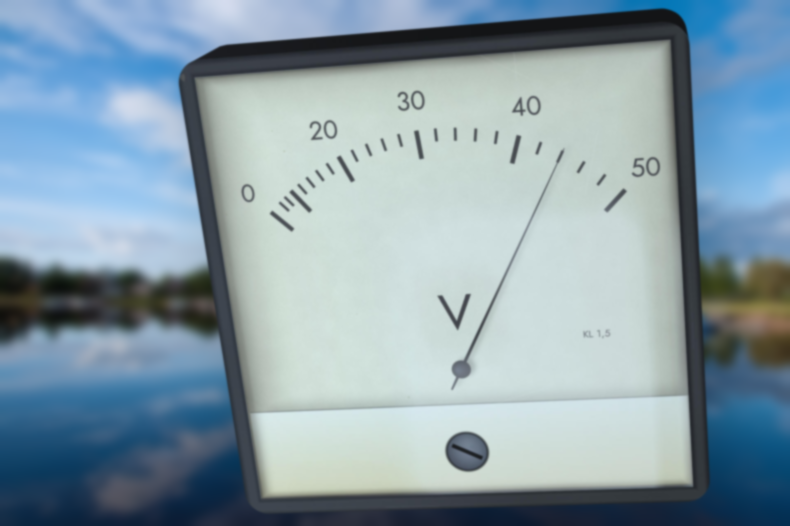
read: value=44 unit=V
